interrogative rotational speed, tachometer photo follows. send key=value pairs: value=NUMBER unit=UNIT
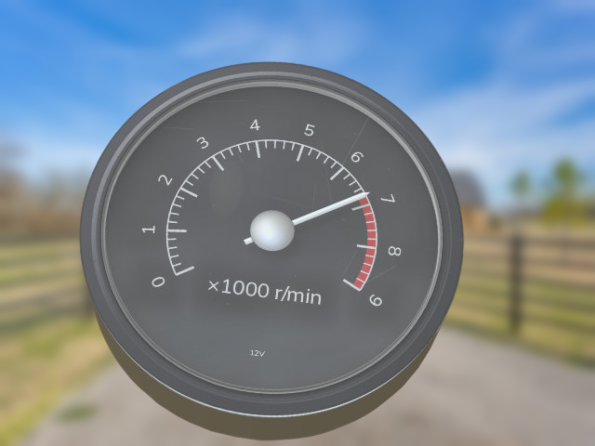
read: value=6800 unit=rpm
